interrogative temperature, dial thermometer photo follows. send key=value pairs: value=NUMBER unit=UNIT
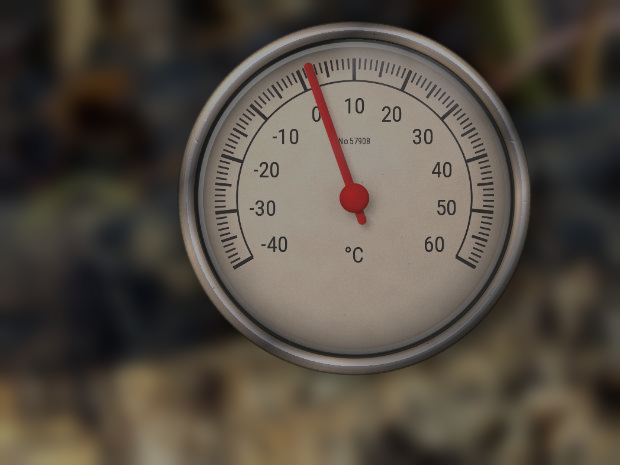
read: value=2 unit=°C
